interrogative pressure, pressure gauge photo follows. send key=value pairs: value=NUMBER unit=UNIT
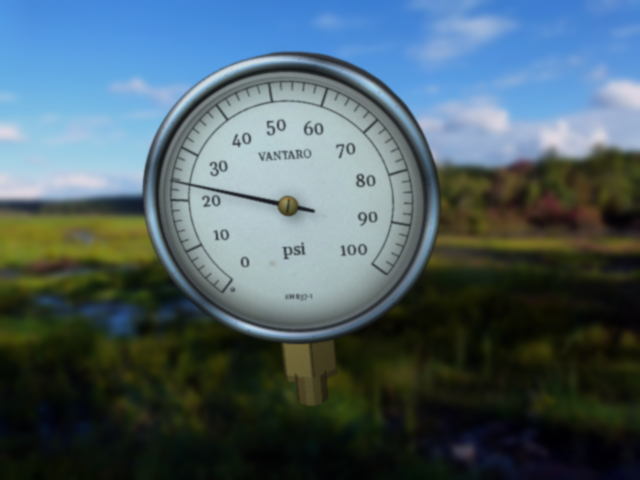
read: value=24 unit=psi
